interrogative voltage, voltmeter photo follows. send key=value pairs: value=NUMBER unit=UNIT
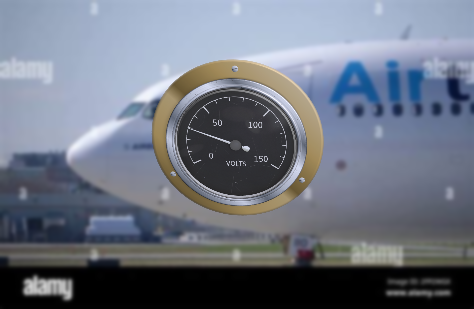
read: value=30 unit=V
